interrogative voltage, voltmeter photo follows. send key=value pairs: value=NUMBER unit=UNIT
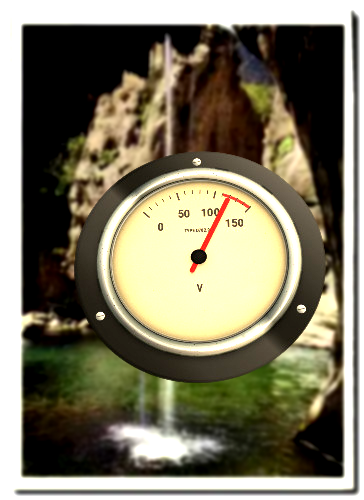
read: value=120 unit=V
